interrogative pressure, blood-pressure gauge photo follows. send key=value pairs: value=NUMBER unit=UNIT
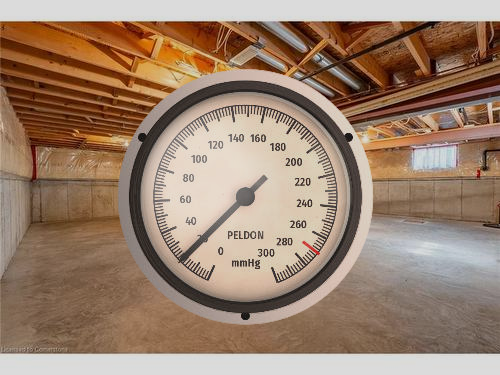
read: value=20 unit=mmHg
